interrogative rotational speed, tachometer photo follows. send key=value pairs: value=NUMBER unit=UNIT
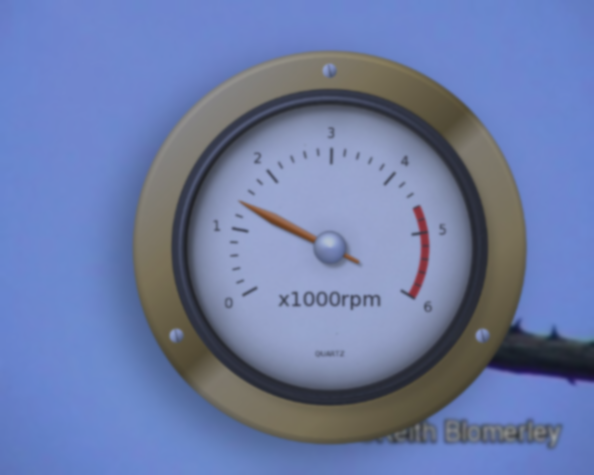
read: value=1400 unit=rpm
